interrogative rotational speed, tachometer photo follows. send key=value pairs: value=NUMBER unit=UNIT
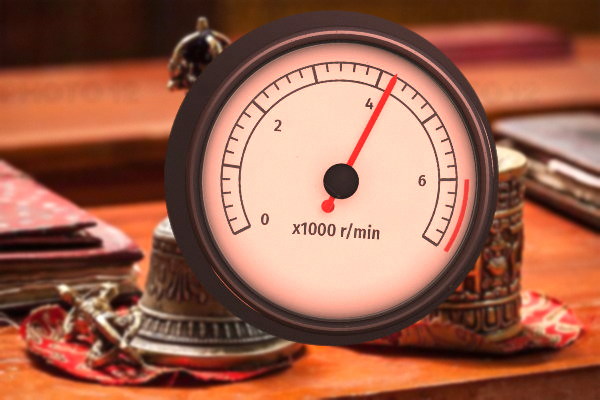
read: value=4200 unit=rpm
